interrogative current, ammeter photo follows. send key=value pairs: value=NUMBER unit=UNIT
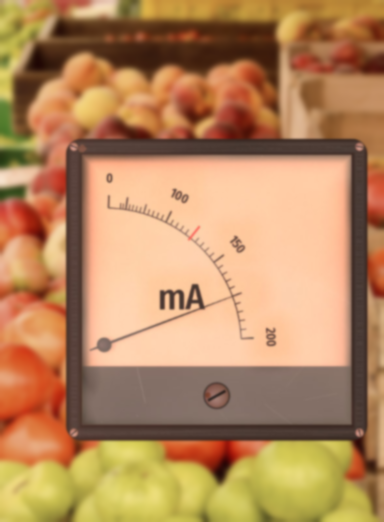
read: value=175 unit=mA
